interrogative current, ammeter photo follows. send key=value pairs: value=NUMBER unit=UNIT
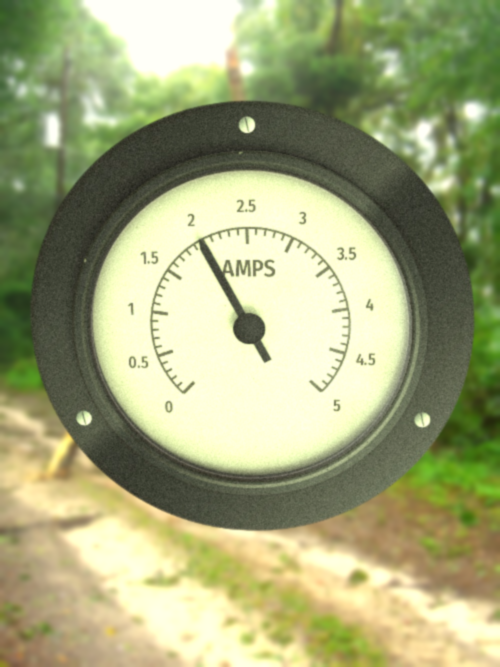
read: value=2 unit=A
